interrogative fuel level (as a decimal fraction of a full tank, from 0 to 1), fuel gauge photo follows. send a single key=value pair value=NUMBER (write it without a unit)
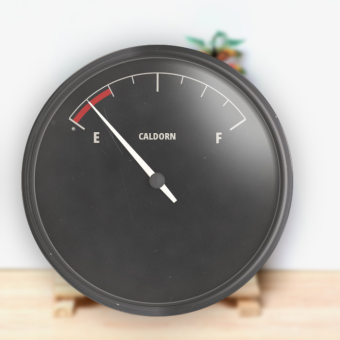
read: value=0.125
